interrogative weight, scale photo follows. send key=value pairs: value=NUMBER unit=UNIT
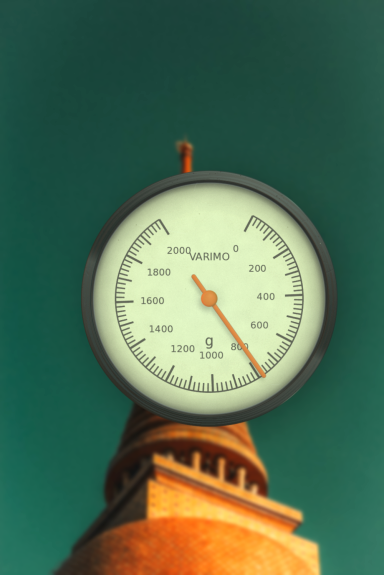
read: value=780 unit=g
